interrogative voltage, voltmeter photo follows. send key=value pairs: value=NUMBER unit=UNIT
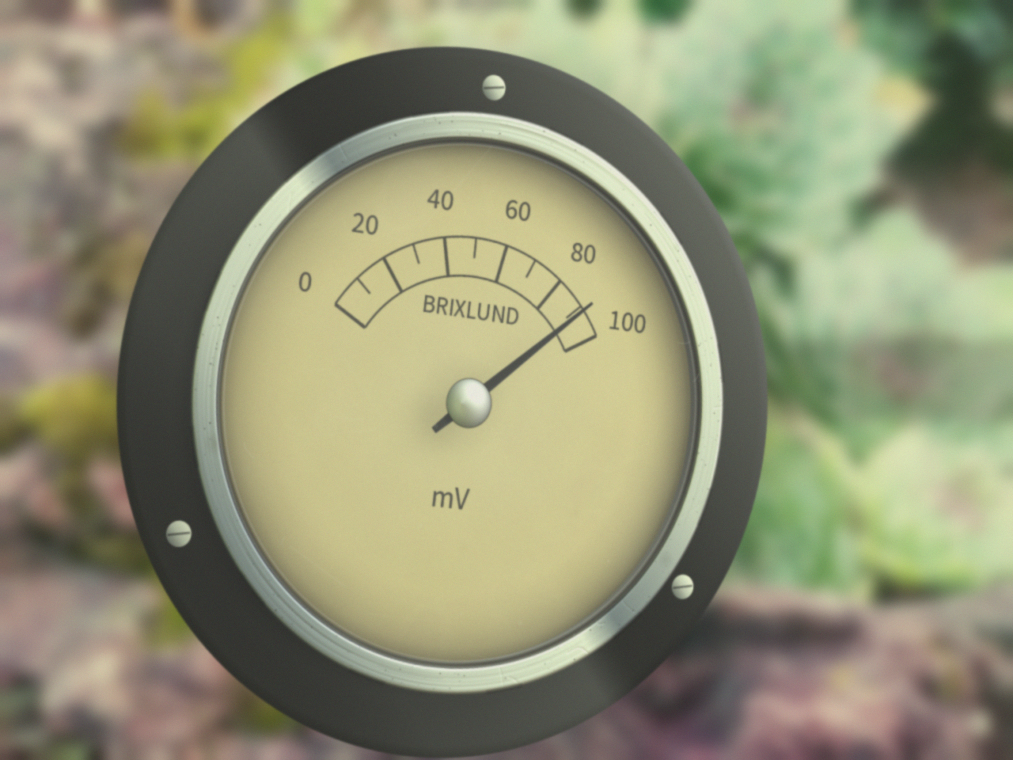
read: value=90 unit=mV
